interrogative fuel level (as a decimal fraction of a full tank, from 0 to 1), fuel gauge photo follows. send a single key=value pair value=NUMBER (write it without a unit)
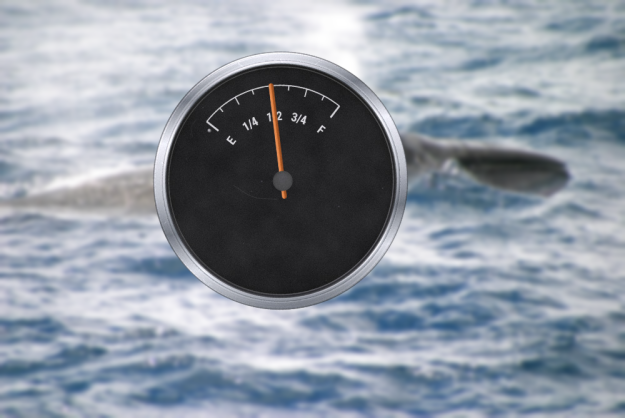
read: value=0.5
